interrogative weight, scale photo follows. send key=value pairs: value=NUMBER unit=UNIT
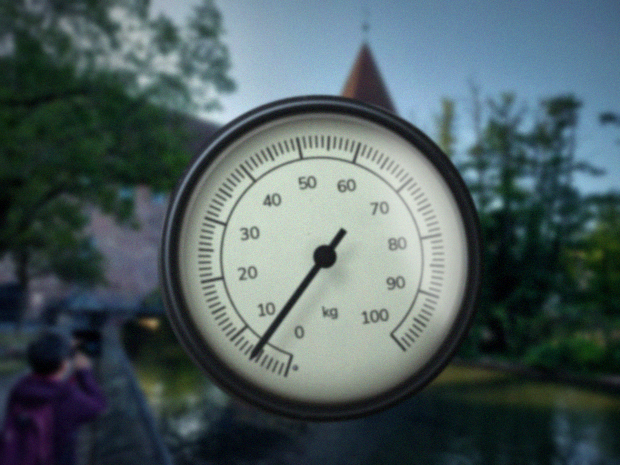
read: value=6 unit=kg
